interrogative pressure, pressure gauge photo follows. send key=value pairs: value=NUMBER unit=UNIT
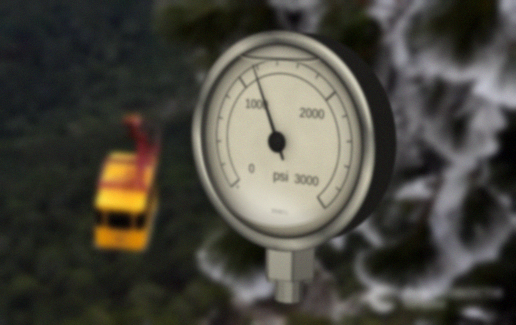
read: value=1200 unit=psi
